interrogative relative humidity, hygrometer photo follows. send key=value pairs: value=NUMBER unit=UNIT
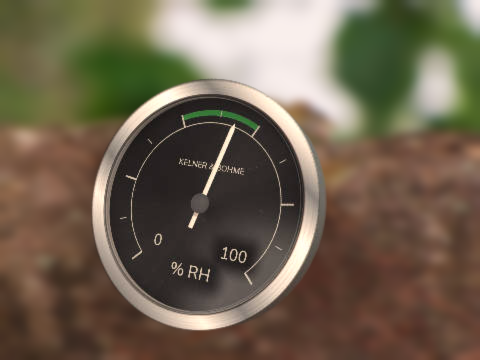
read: value=55 unit=%
